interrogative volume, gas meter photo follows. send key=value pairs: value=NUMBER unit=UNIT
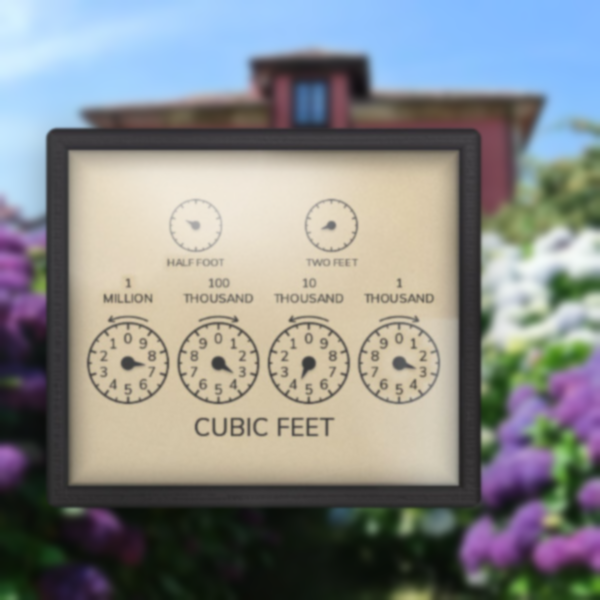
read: value=734300 unit=ft³
